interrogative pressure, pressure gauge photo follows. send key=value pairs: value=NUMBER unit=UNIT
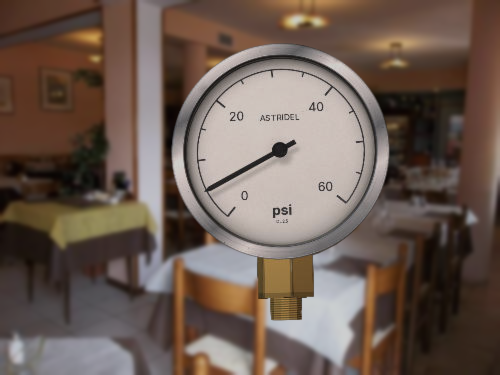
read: value=5 unit=psi
